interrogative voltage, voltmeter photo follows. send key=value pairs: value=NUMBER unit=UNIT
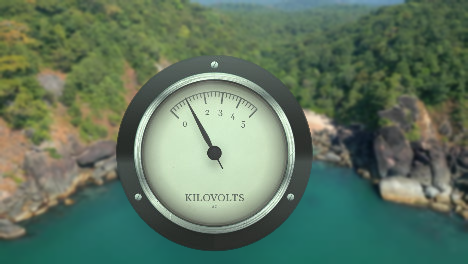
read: value=1 unit=kV
